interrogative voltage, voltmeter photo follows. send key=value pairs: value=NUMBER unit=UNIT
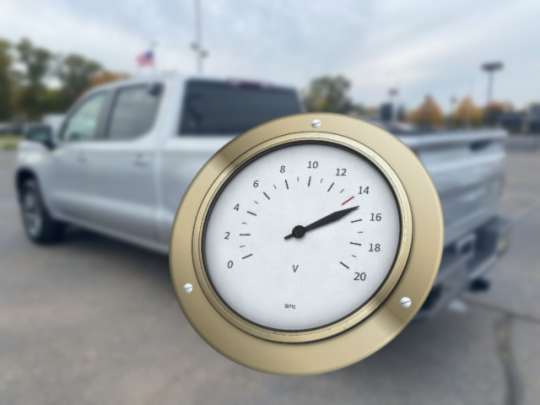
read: value=15 unit=V
